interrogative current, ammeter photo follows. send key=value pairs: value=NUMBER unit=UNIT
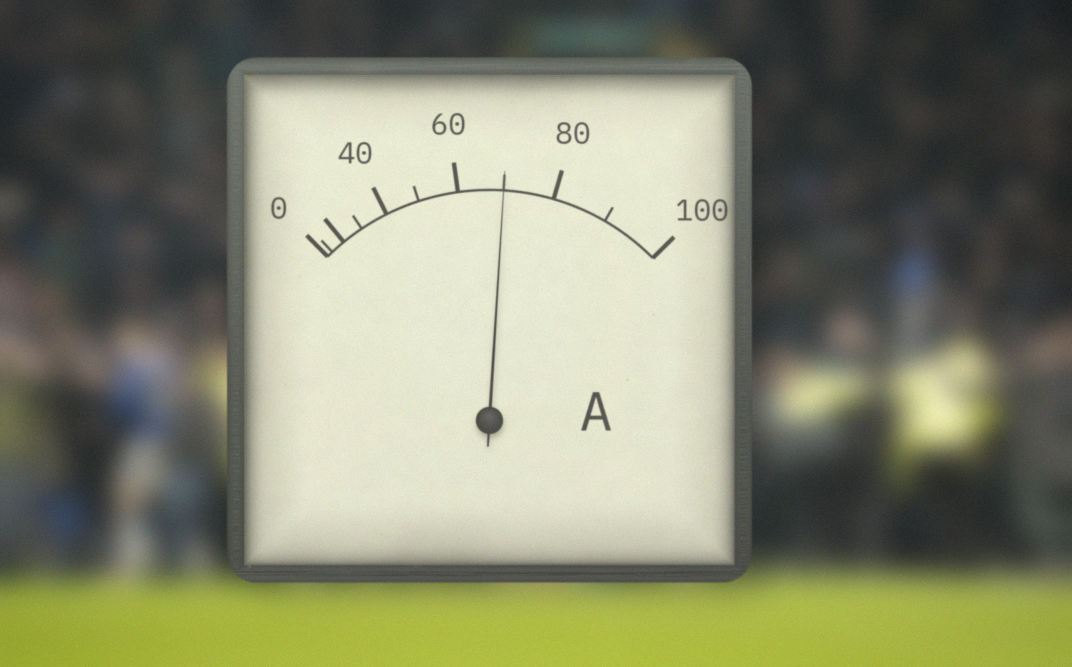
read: value=70 unit=A
